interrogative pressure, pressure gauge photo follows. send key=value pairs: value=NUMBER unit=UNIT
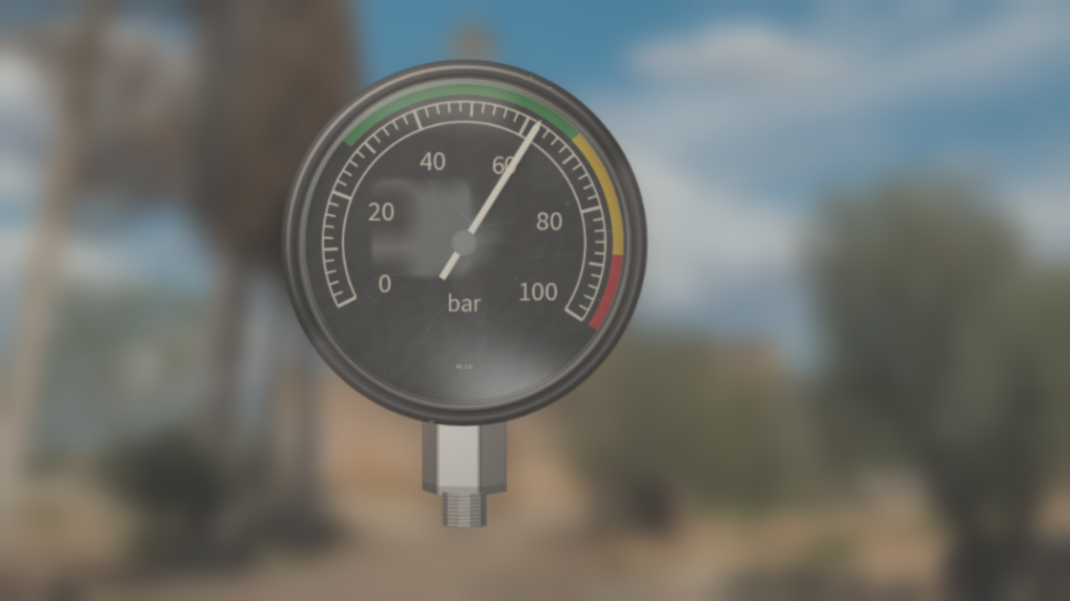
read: value=62 unit=bar
